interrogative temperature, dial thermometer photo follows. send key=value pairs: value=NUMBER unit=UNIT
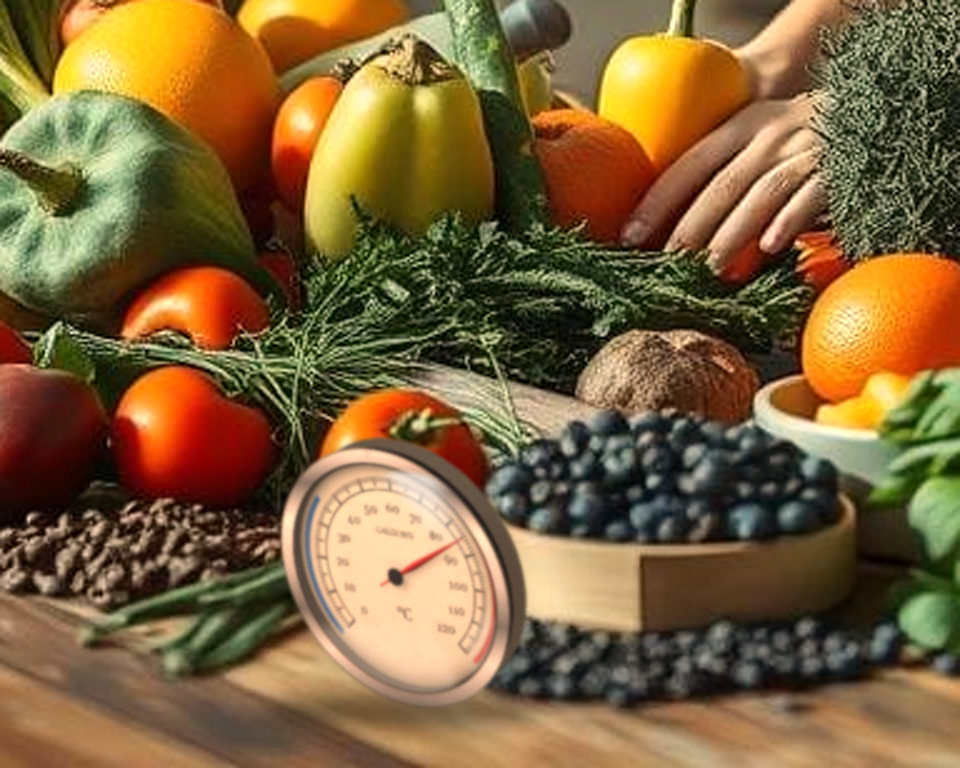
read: value=85 unit=°C
